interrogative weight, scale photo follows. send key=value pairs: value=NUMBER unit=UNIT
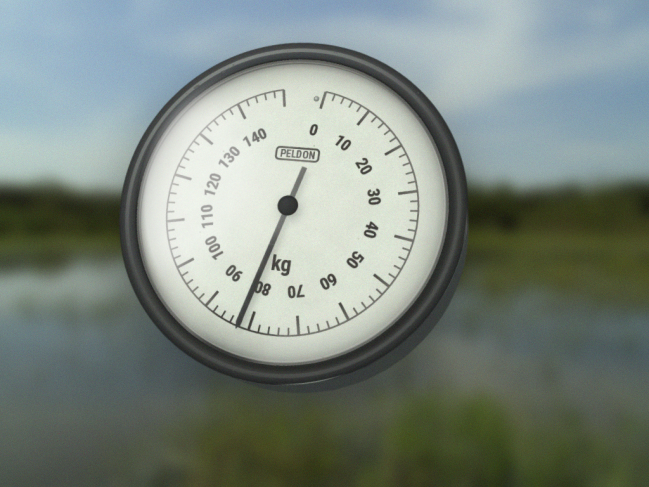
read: value=82 unit=kg
